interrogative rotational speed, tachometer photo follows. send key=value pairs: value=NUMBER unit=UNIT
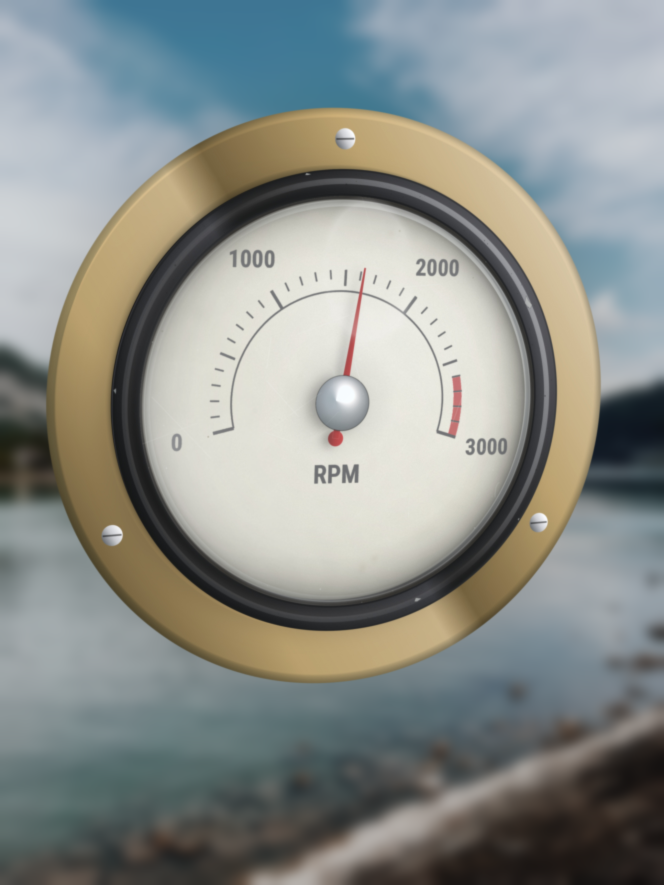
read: value=1600 unit=rpm
